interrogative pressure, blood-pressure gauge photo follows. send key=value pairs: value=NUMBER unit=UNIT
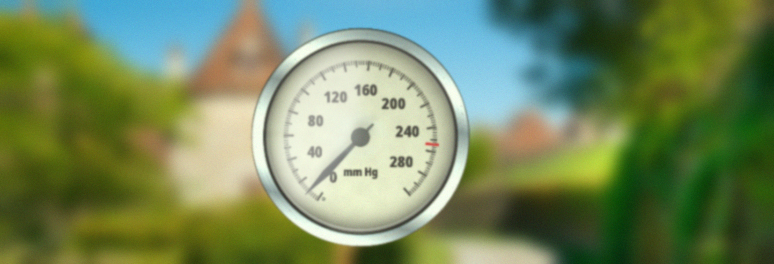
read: value=10 unit=mmHg
